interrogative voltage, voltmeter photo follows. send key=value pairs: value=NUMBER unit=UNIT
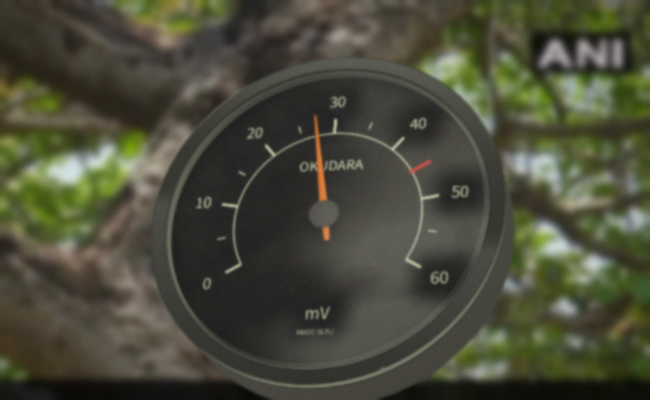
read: value=27.5 unit=mV
